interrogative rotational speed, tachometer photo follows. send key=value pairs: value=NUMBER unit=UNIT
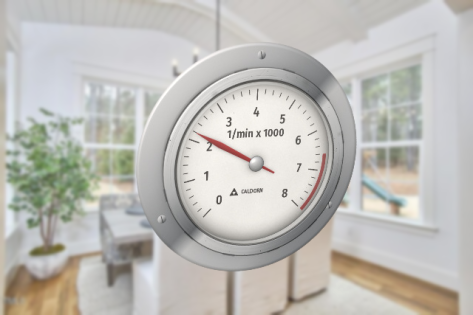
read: value=2200 unit=rpm
